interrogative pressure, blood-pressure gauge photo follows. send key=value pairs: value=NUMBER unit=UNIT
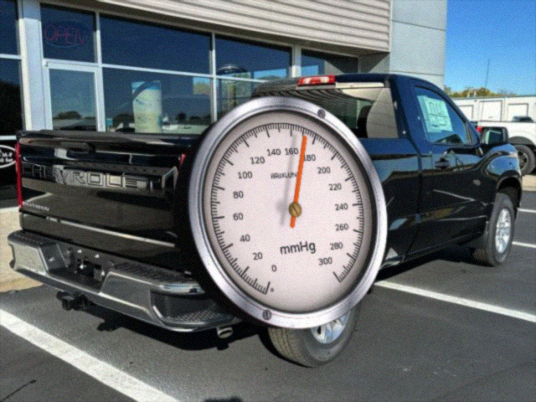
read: value=170 unit=mmHg
